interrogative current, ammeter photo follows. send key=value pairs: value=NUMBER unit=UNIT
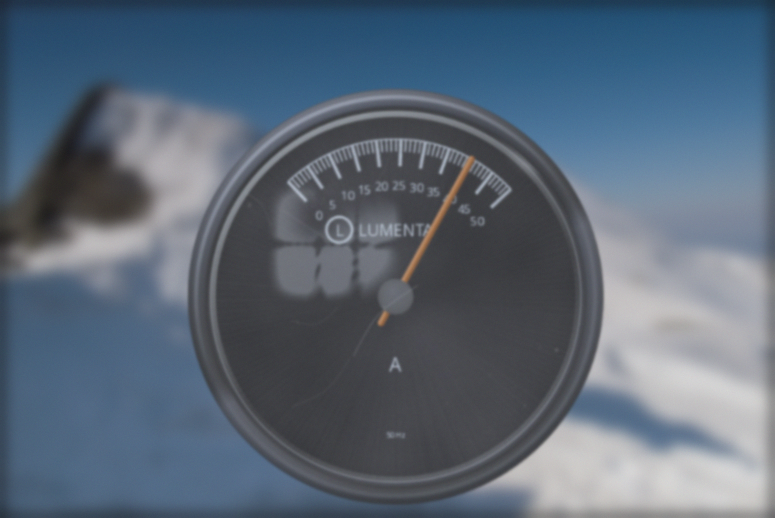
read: value=40 unit=A
